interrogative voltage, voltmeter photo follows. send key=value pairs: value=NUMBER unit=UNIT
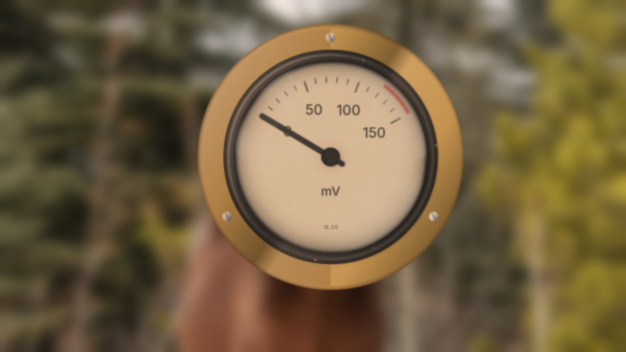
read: value=0 unit=mV
